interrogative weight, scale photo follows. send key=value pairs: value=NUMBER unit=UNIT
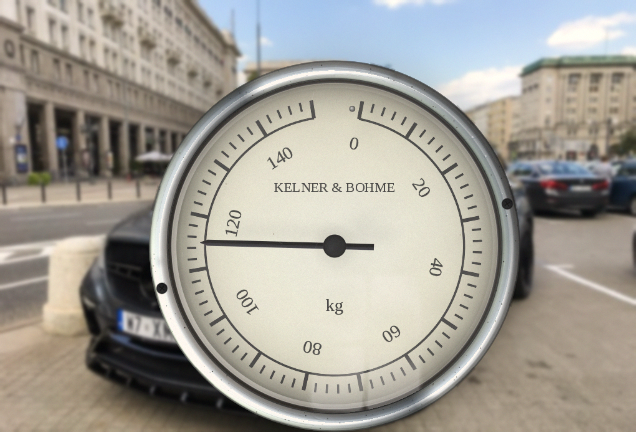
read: value=115 unit=kg
